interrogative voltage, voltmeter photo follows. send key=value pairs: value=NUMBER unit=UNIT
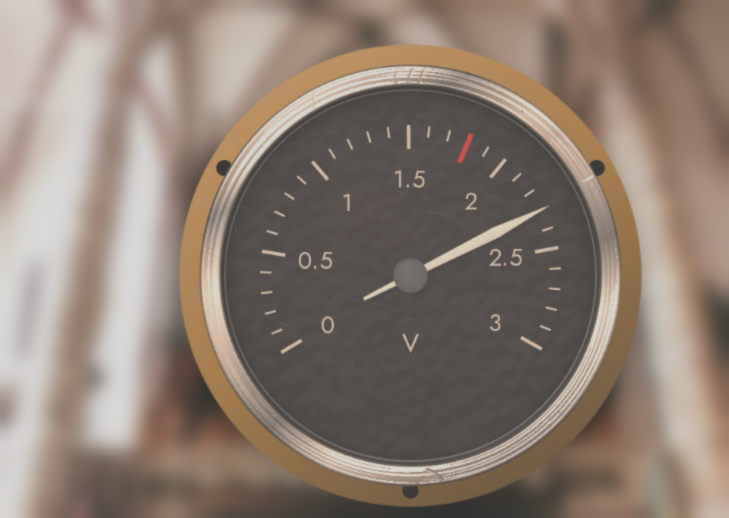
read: value=2.3 unit=V
